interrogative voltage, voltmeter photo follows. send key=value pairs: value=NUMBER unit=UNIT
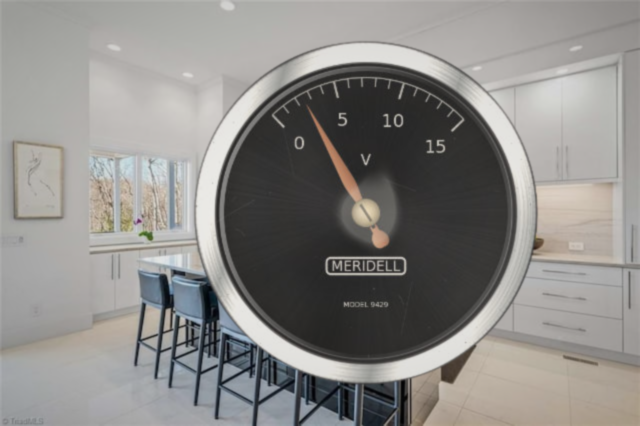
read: value=2.5 unit=V
